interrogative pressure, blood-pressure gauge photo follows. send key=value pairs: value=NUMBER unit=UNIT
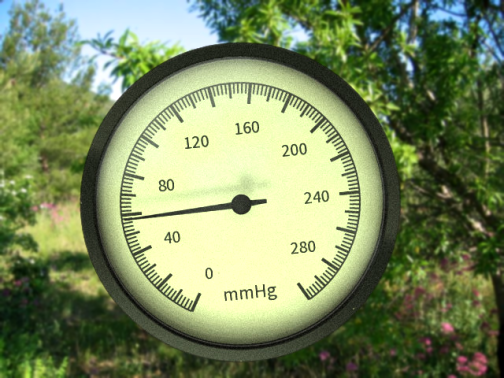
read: value=58 unit=mmHg
